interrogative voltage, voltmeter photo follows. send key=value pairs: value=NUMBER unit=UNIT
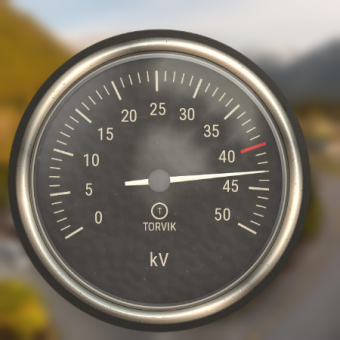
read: value=43 unit=kV
